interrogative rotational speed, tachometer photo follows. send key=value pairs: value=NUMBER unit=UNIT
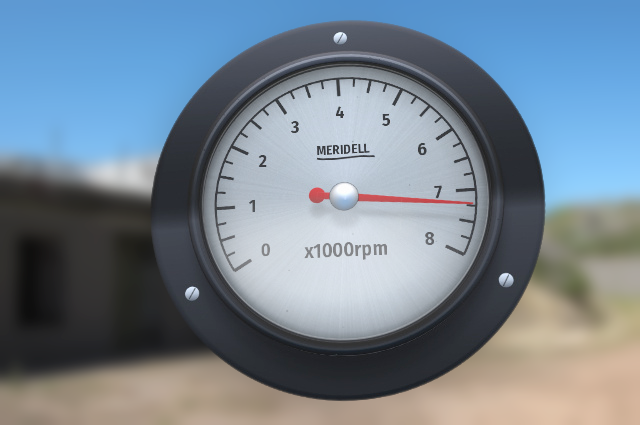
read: value=7250 unit=rpm
